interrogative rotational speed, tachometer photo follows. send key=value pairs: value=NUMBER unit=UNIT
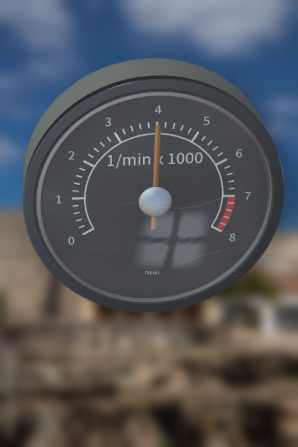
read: value=4000 unit=rpm
